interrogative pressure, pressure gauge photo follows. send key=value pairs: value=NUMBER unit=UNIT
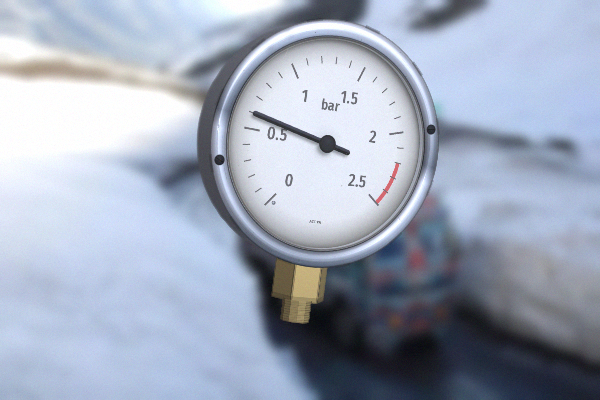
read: value=0.6 unit=bar
